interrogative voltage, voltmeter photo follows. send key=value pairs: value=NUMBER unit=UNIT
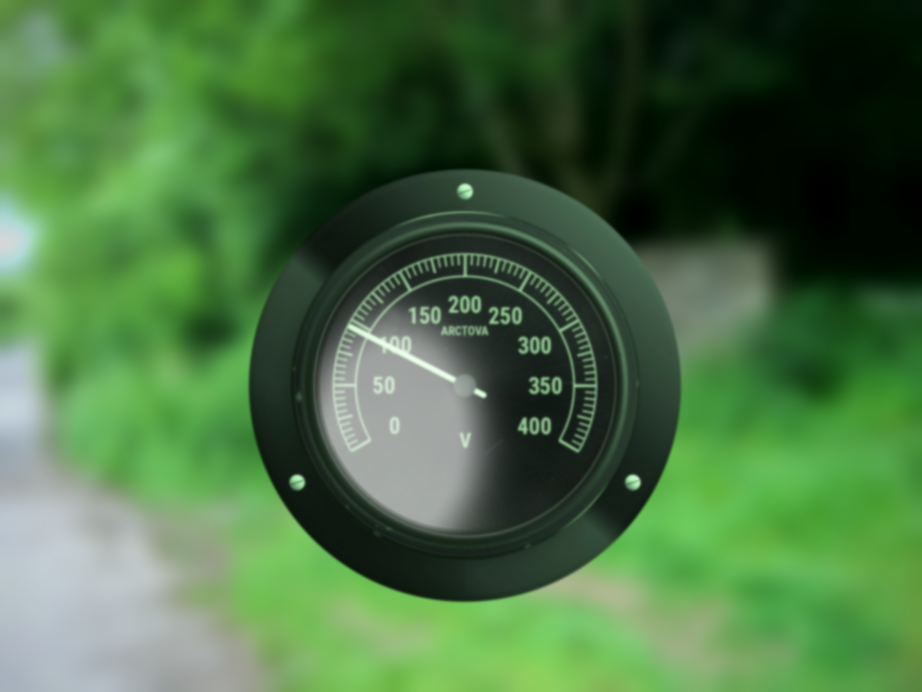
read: value=95 unit=V
